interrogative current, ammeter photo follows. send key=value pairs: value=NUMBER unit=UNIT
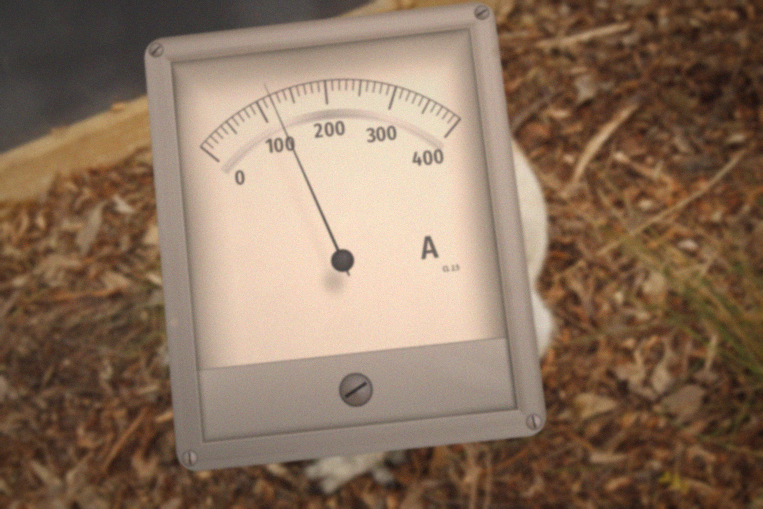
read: value=120 unit=A
